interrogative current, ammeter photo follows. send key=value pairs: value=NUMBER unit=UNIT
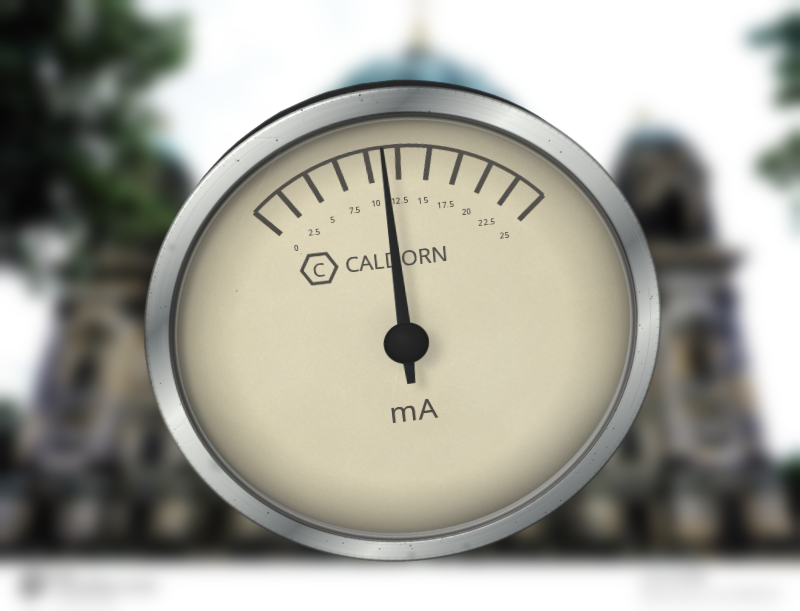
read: value=11.25 unit=mA
